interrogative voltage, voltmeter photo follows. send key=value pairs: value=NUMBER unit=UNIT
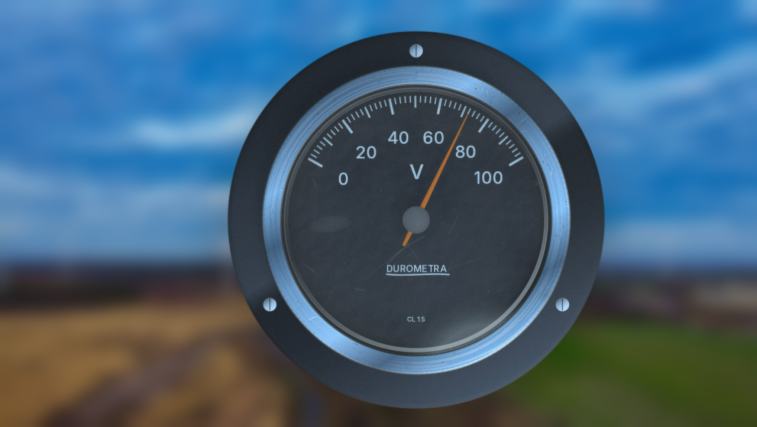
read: value=72 unit=V
